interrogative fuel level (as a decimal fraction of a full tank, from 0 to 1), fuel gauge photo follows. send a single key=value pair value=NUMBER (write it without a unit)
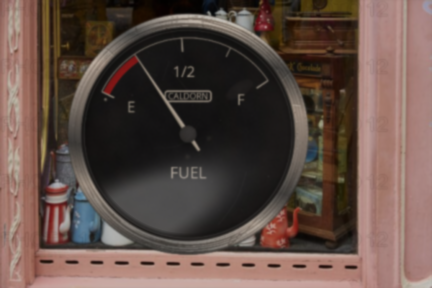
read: value=0.25
